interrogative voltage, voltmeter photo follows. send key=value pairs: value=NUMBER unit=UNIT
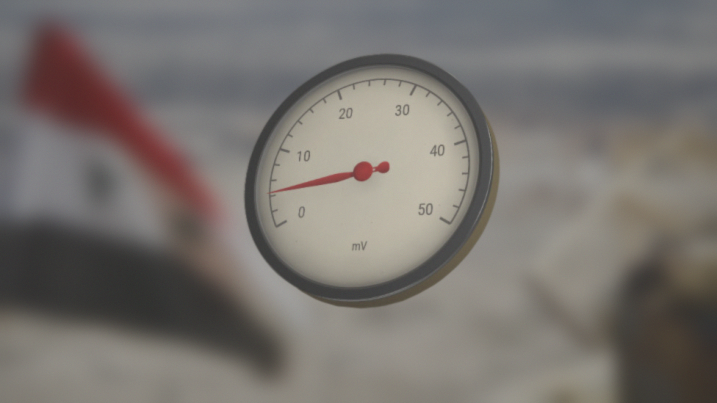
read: value=4 unit=mV
